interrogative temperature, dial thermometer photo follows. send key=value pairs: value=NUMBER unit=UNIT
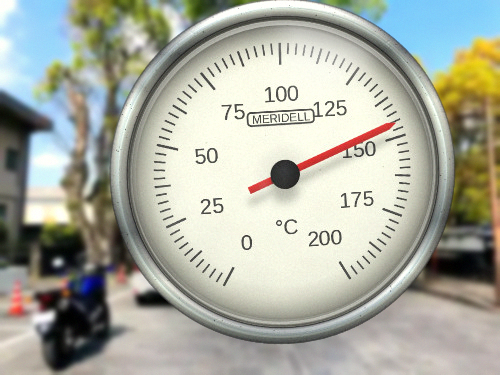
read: value=145 unit=°C
